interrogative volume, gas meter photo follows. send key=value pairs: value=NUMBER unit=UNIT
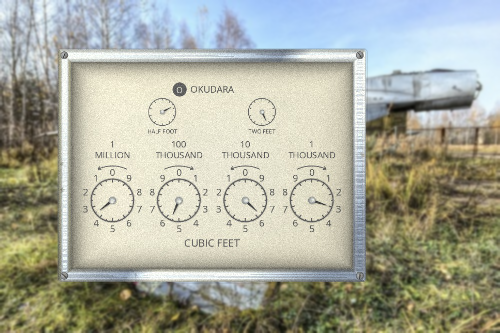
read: value=356300 unit=ft³
